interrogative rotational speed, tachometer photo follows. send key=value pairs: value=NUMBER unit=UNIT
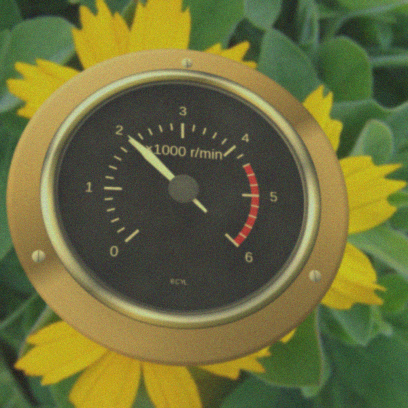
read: value=2000 unit=rpm
